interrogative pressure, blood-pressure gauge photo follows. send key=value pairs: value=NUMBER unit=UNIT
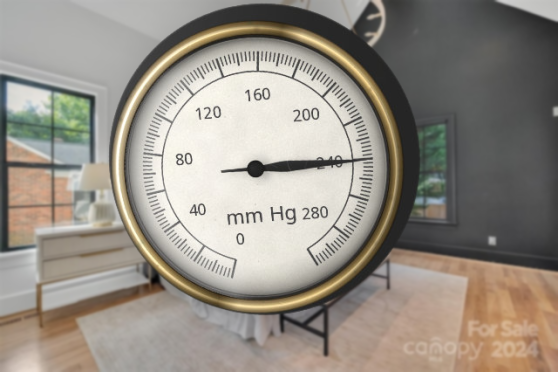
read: value=240 unit=mmHg
